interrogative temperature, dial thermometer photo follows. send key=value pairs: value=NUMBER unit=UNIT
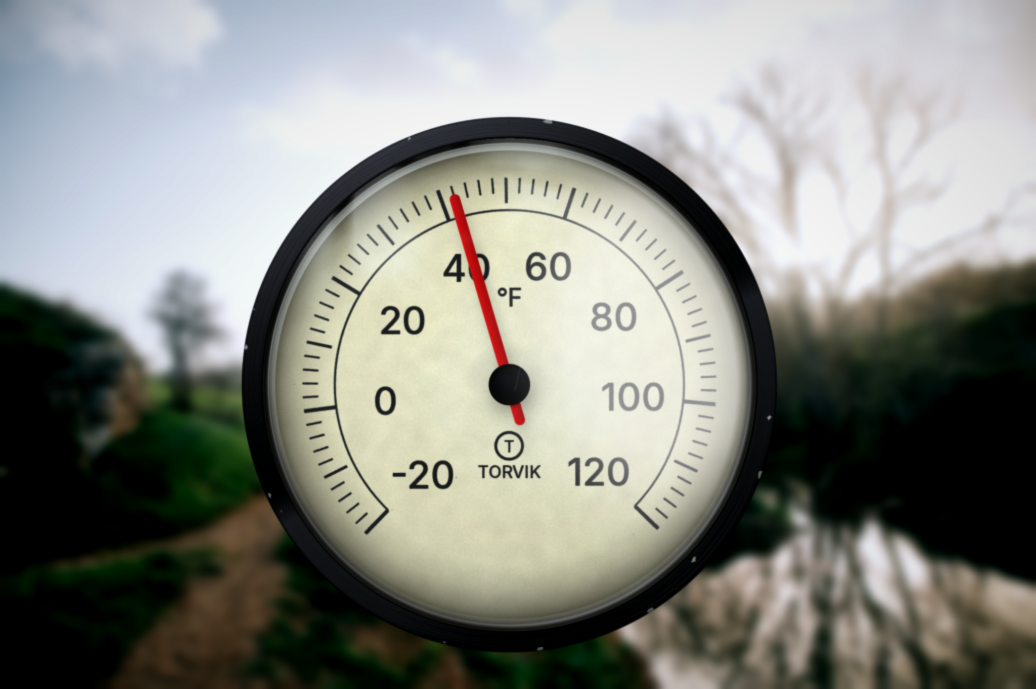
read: value=42 unit=°F
